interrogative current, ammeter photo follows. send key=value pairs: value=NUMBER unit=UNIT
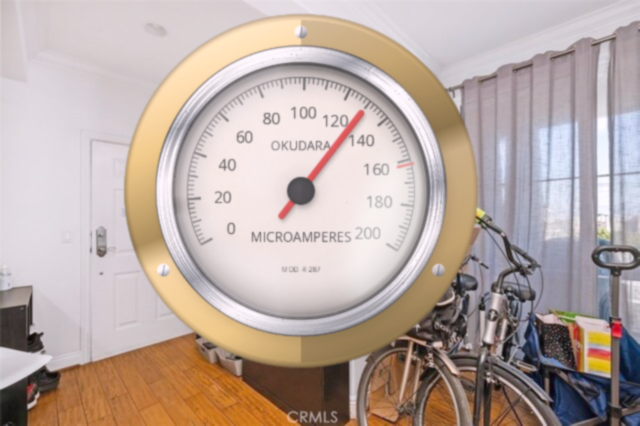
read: value=130 unit=µA
